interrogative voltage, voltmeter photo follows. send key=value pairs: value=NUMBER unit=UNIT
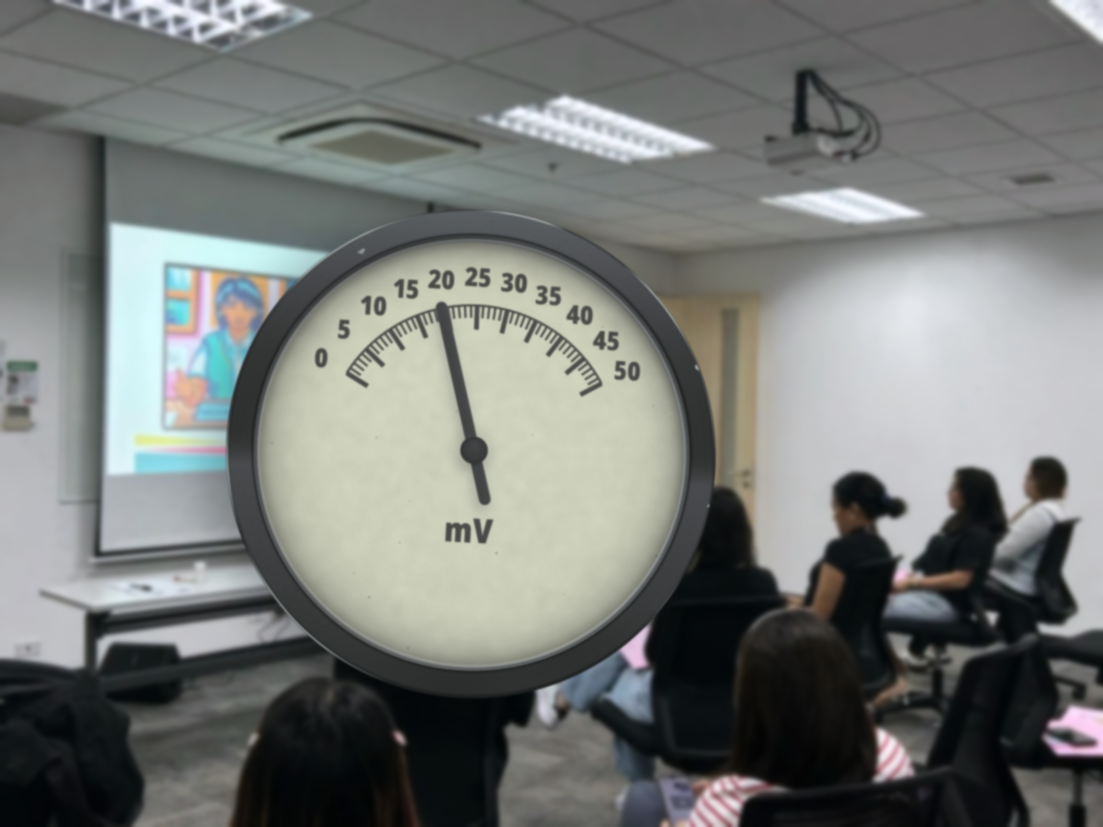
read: value=19 unit=mV
